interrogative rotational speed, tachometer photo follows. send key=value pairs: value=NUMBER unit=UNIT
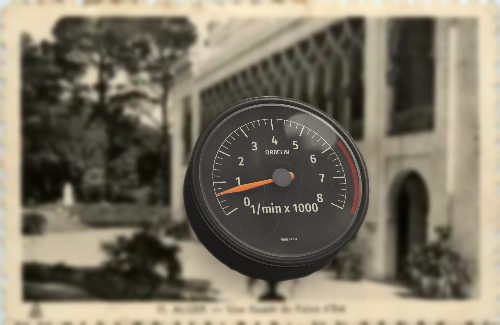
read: value=600 unit=rpm
